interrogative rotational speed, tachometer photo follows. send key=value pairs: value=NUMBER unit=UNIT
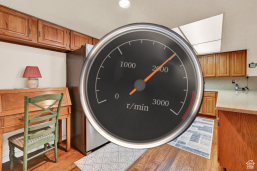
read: value=2000 unit=rpm
